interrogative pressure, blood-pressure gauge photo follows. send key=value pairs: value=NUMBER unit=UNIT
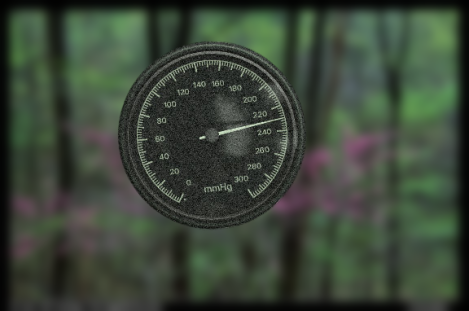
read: value=230 unit=mmHg
